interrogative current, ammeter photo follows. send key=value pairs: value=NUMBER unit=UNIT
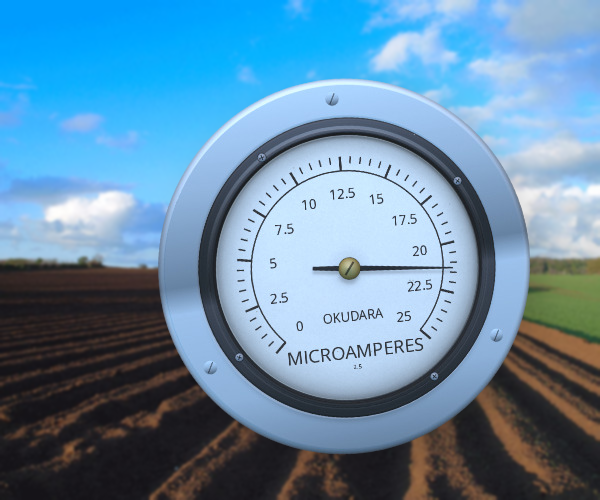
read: value=21.25 unit=µA
